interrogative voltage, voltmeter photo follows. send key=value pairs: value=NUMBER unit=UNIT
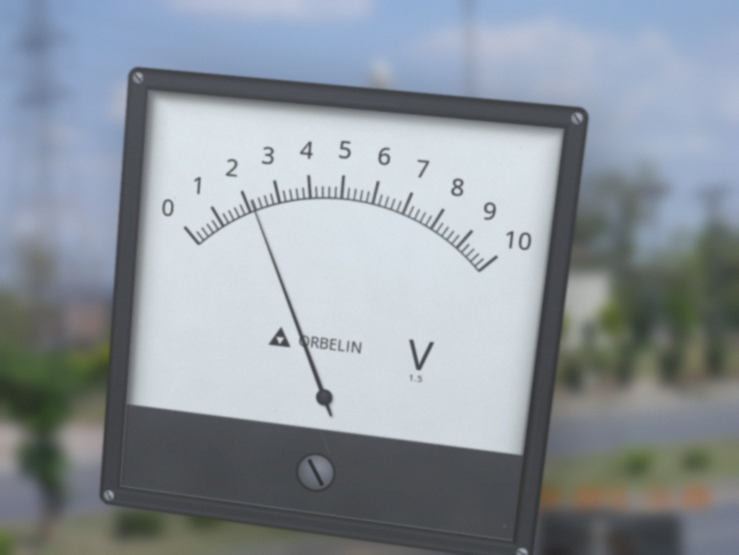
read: value=2.2 unit=V
